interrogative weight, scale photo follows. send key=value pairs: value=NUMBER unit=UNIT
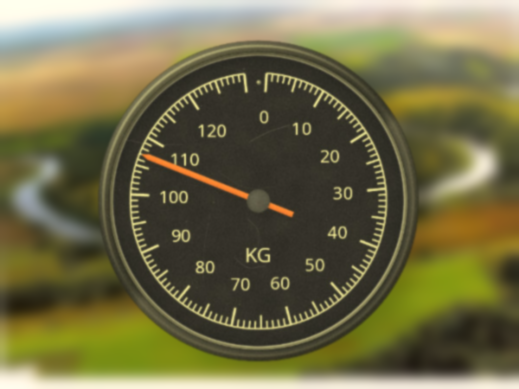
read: value=107 unit=kg
